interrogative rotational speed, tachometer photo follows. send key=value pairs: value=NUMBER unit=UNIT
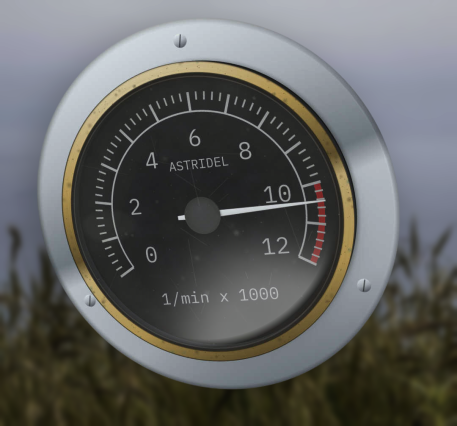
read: value=10400 unit=rpm
